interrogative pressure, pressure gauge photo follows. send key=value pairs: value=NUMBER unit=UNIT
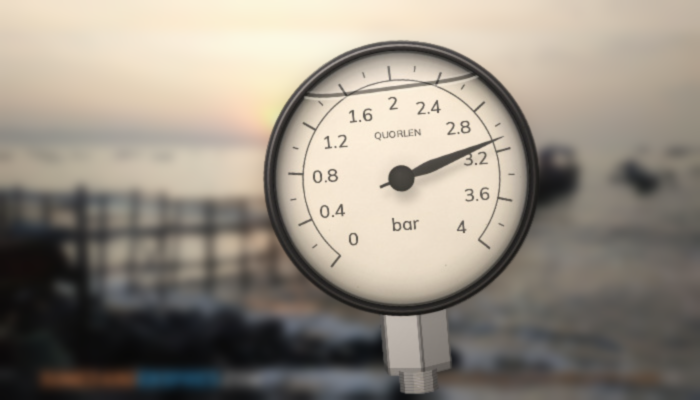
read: value=3.1 unit=bar
